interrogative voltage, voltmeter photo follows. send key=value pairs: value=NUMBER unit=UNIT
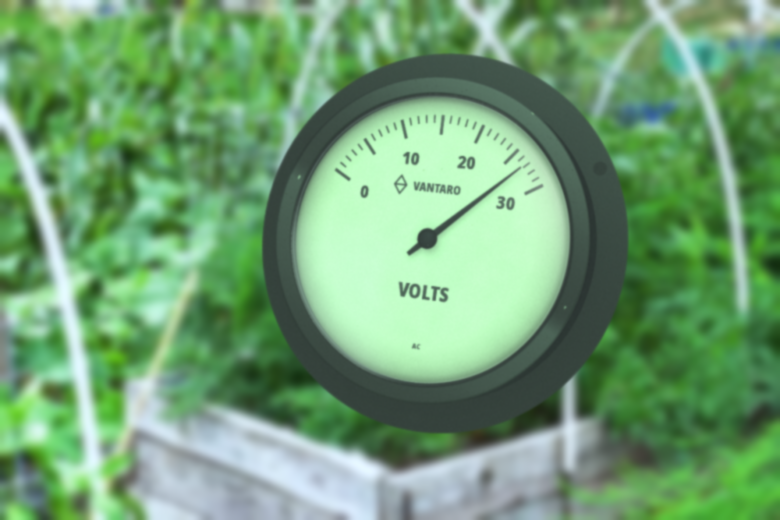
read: value=27 unit=V
